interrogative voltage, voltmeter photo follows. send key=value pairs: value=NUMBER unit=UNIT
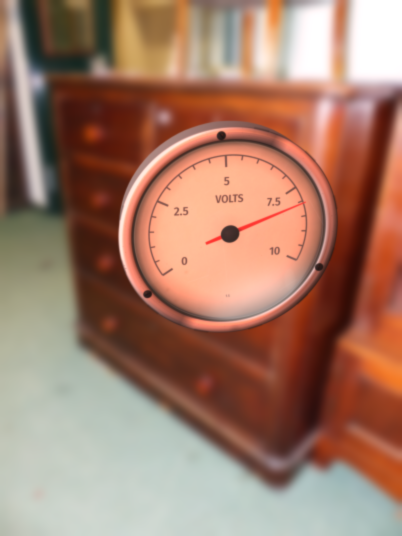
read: value=8 unit=V
